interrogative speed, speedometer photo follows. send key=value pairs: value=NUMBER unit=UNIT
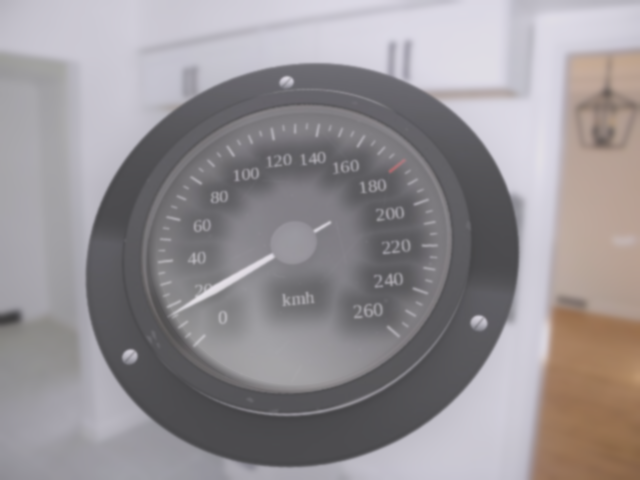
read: value=15 unit=km/h
